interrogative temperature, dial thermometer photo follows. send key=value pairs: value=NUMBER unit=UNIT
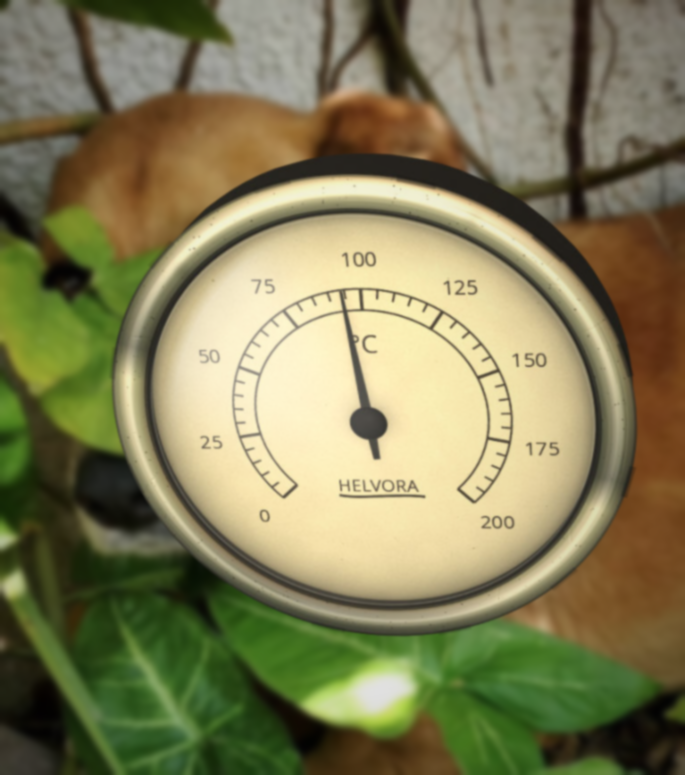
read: value=95 unit=°C
